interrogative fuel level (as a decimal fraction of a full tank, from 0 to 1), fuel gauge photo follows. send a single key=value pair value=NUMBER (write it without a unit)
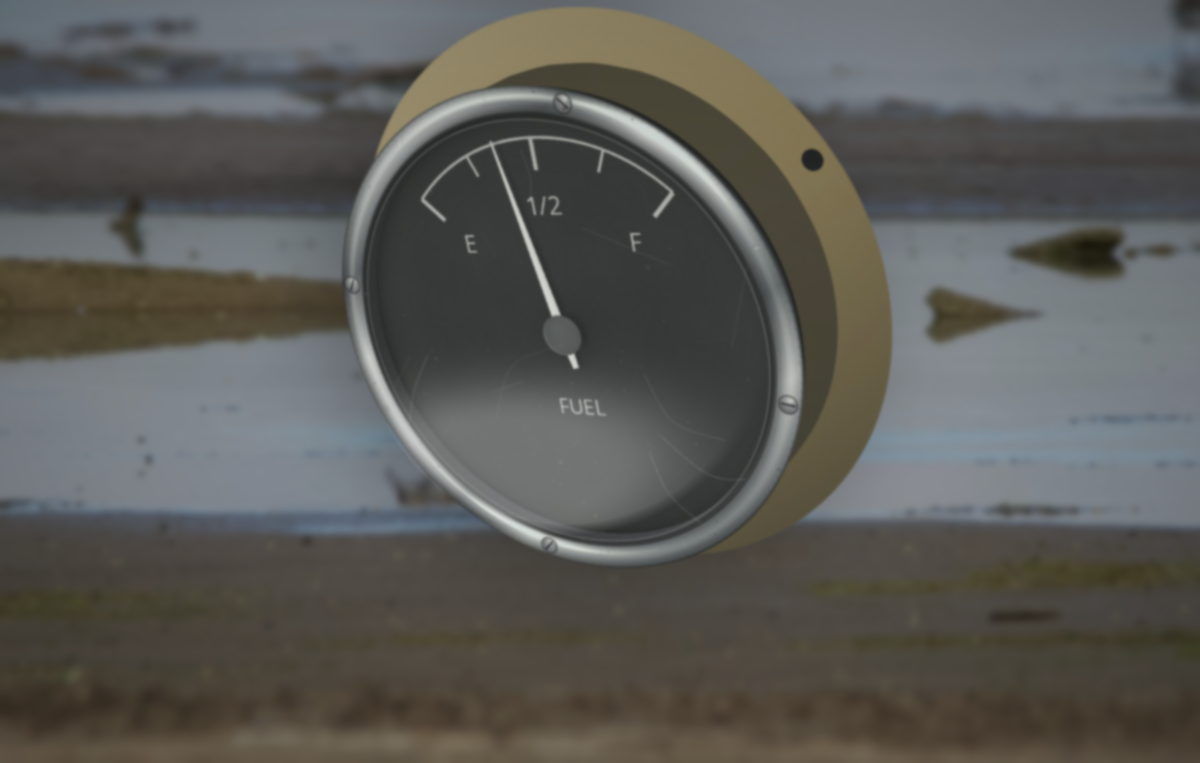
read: value=0.375
